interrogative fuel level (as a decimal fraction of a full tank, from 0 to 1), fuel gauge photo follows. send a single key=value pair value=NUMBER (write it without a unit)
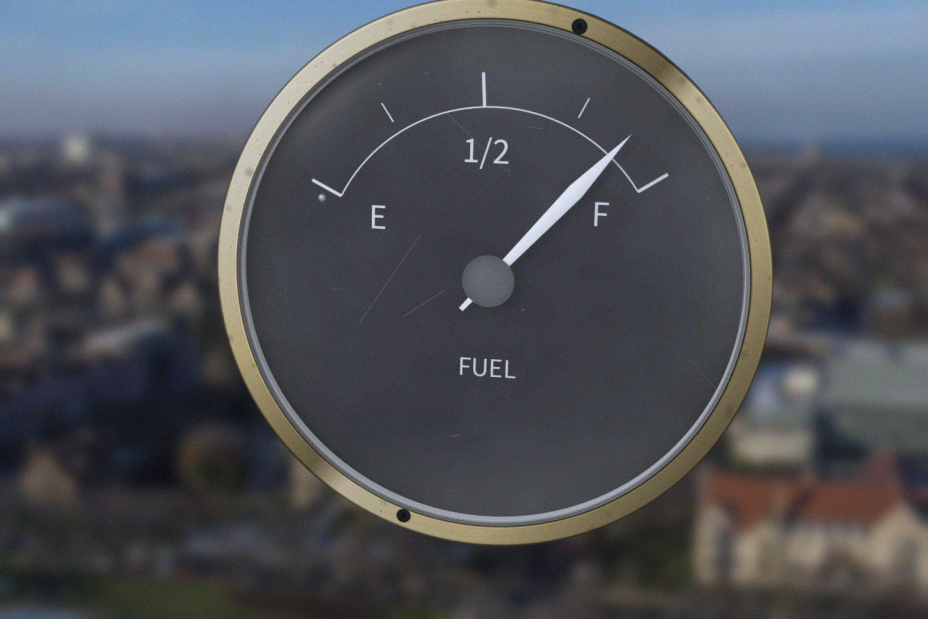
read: value=0.875
